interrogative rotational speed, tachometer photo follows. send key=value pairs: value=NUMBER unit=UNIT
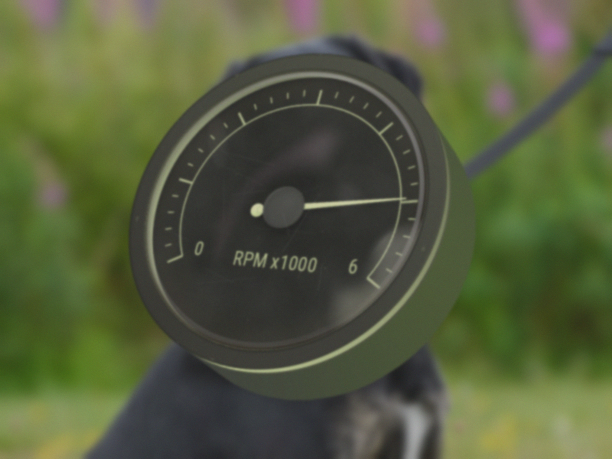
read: value=5000 unit=rpm
